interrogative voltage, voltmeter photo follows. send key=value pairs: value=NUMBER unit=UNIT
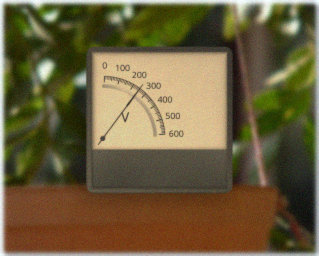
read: value=250 unit=V
